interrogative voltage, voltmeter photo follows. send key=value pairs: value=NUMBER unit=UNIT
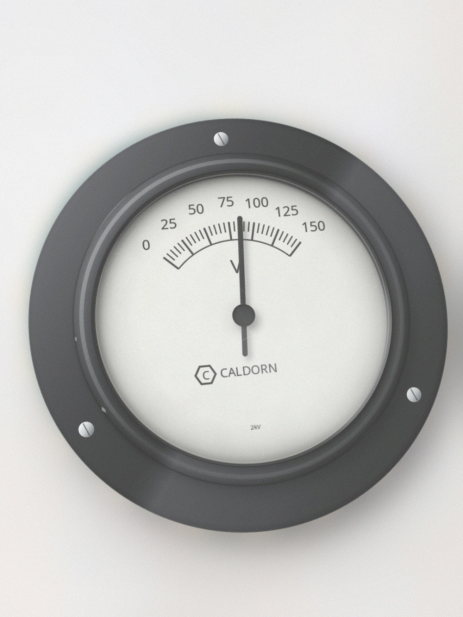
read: value=85 unit=V
